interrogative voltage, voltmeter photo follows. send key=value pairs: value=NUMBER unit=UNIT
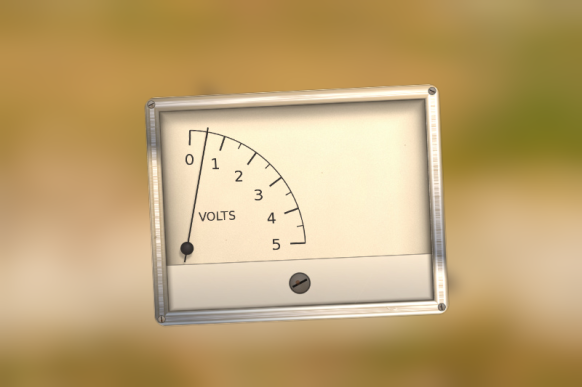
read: value=0.5 unit=V
